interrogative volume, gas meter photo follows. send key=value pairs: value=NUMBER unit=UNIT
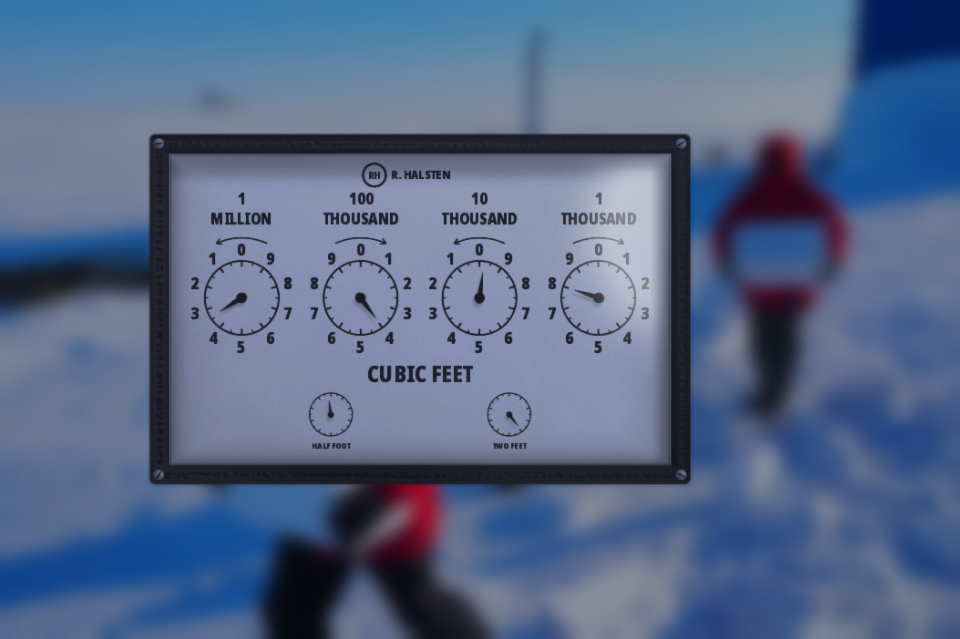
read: value=339800 unit=ft³
